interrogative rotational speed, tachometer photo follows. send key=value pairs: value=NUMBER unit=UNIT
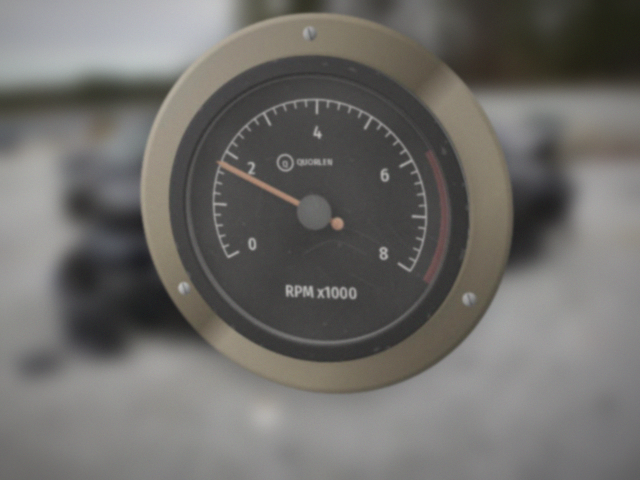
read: value=1800 unit=rpm
